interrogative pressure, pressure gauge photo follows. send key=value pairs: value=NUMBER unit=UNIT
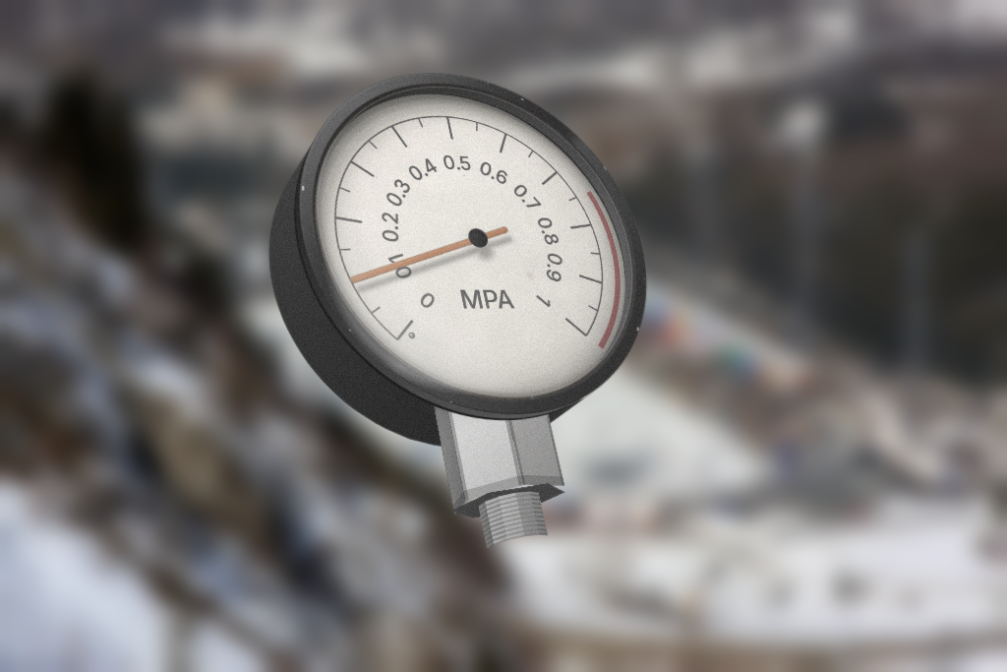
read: value=0.1 unit=MPa
